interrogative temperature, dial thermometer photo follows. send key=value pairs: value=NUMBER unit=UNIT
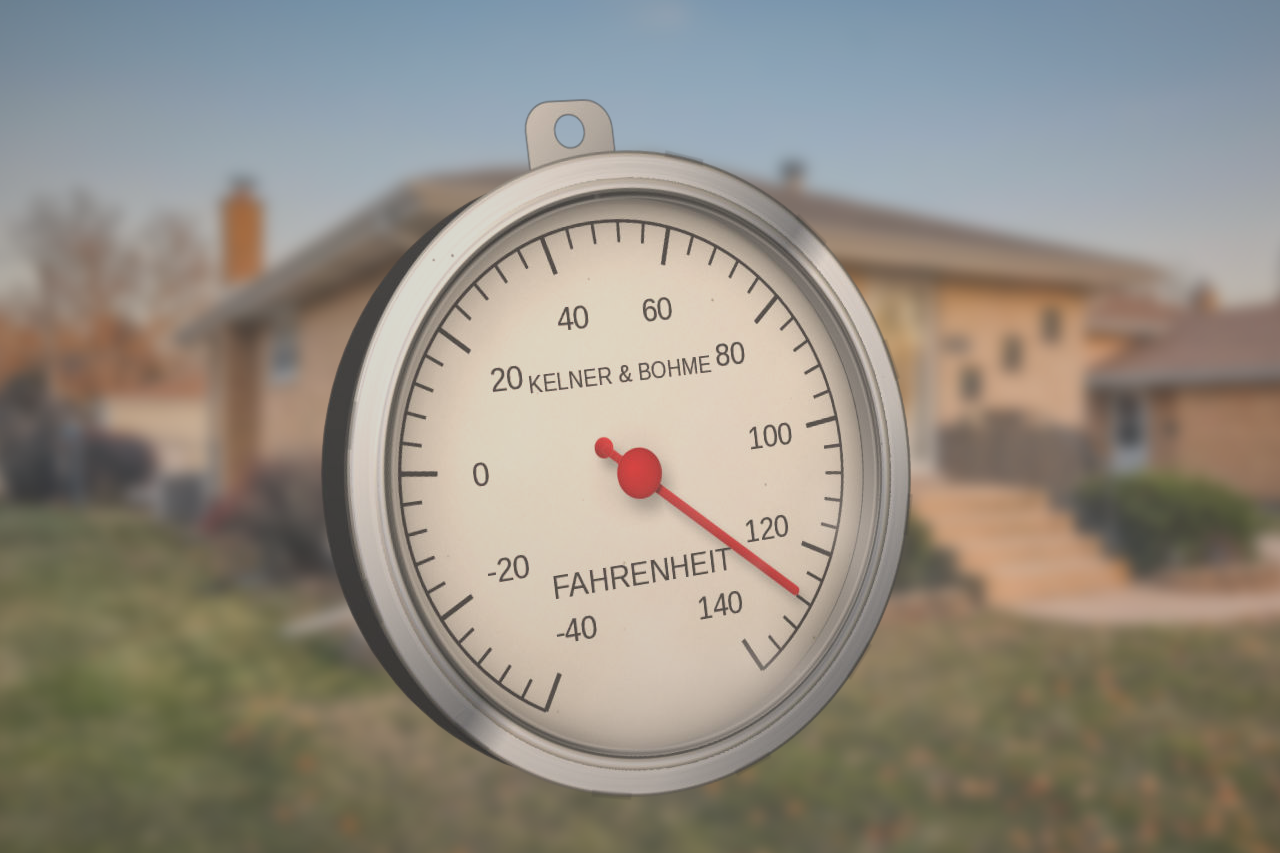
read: value=128 unit=°F
